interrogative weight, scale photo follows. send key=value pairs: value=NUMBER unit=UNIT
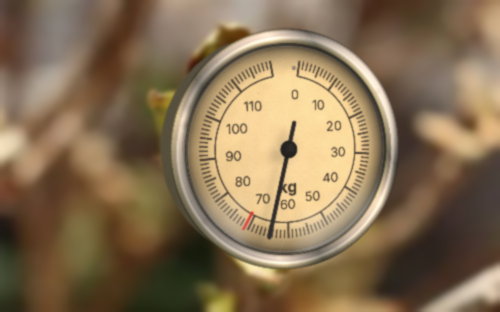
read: value=65 unit=kg
